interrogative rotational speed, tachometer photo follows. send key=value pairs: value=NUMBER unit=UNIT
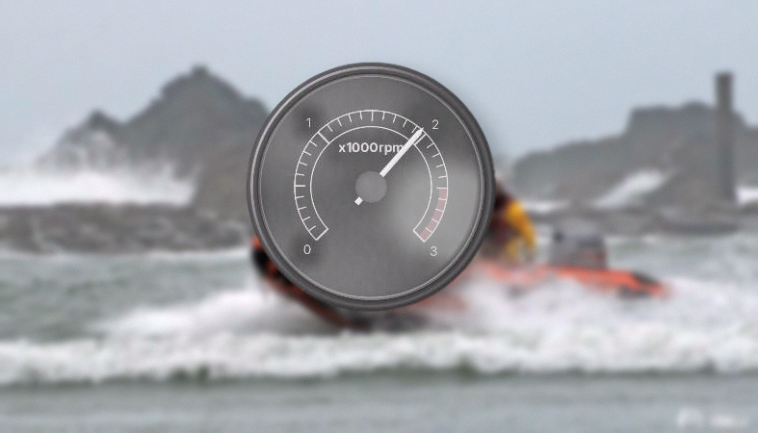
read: value=1950 unit=rpm
